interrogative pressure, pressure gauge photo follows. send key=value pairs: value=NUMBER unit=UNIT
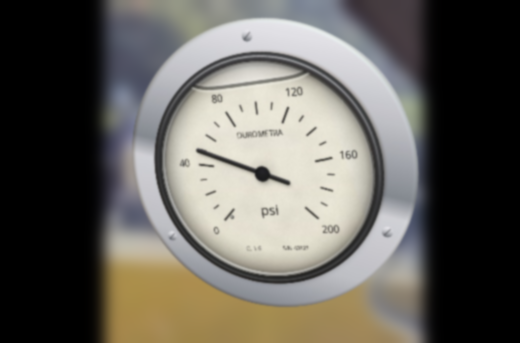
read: value=50 unit=psi
